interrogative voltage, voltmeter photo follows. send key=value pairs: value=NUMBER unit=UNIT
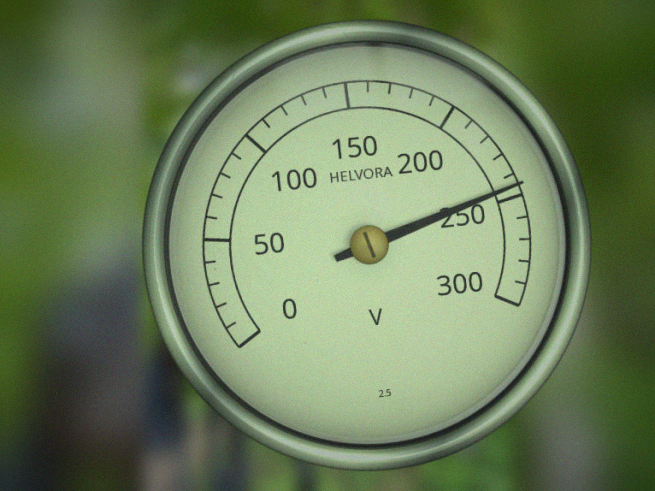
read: value=245 unit=V
